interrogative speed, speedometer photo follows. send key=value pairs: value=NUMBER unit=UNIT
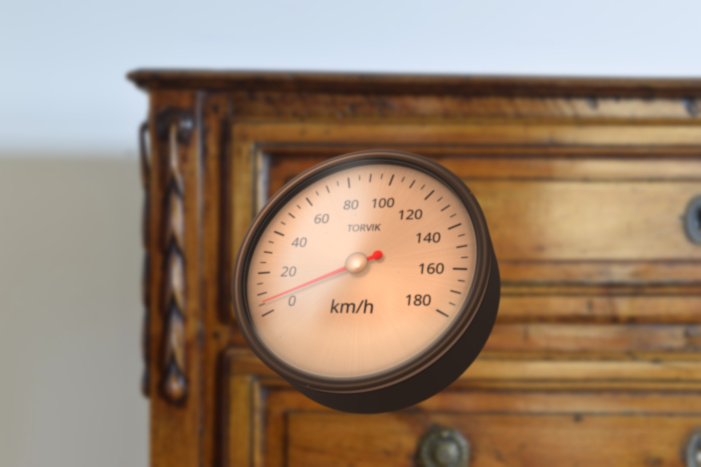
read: value=5 unit=km/h
